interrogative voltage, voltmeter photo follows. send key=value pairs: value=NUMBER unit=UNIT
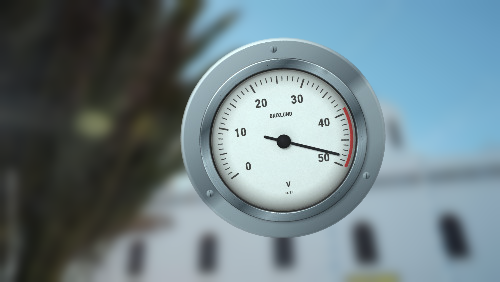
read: value=48 unit=V
